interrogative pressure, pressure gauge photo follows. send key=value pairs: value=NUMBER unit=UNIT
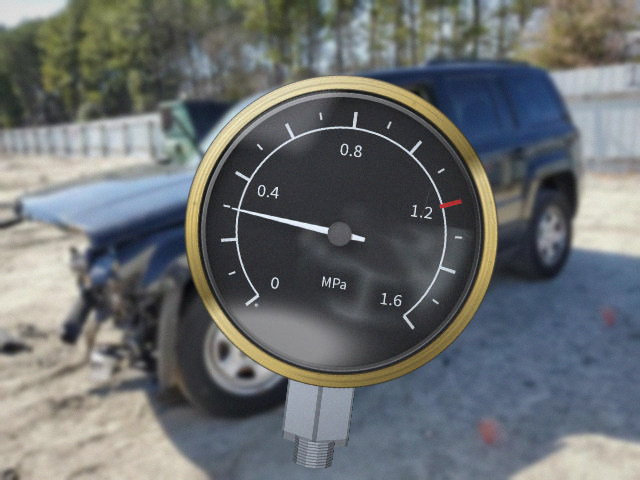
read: value=0.3 unit=MPa
